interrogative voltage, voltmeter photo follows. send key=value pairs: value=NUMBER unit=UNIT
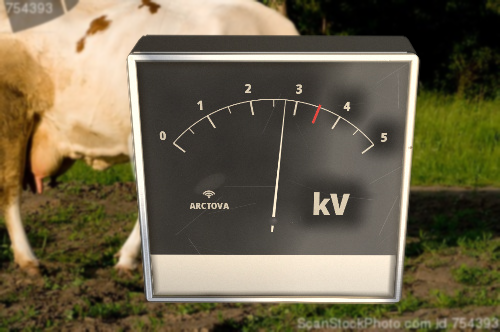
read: value=2.75 unit=kV
